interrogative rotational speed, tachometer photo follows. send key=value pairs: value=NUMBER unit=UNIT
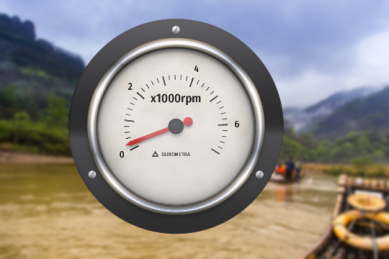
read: value=200 unit=rpm
